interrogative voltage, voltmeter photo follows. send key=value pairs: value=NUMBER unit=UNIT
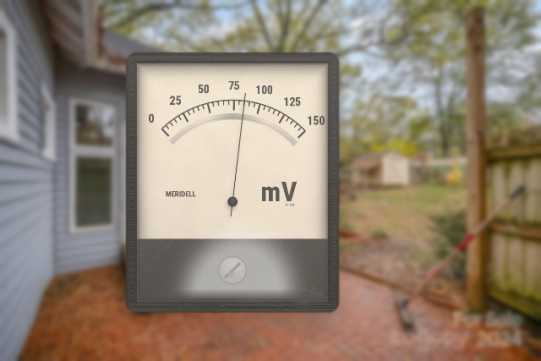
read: value=85 unit=mV
